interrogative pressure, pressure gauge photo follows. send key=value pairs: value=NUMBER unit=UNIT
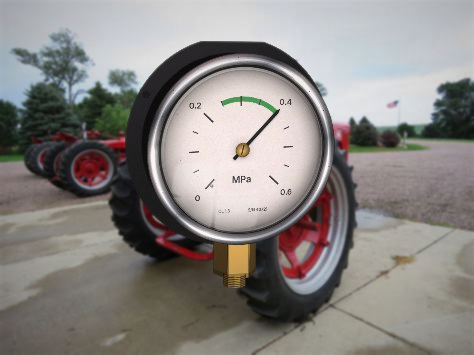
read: value=0.4 unit=MPa
